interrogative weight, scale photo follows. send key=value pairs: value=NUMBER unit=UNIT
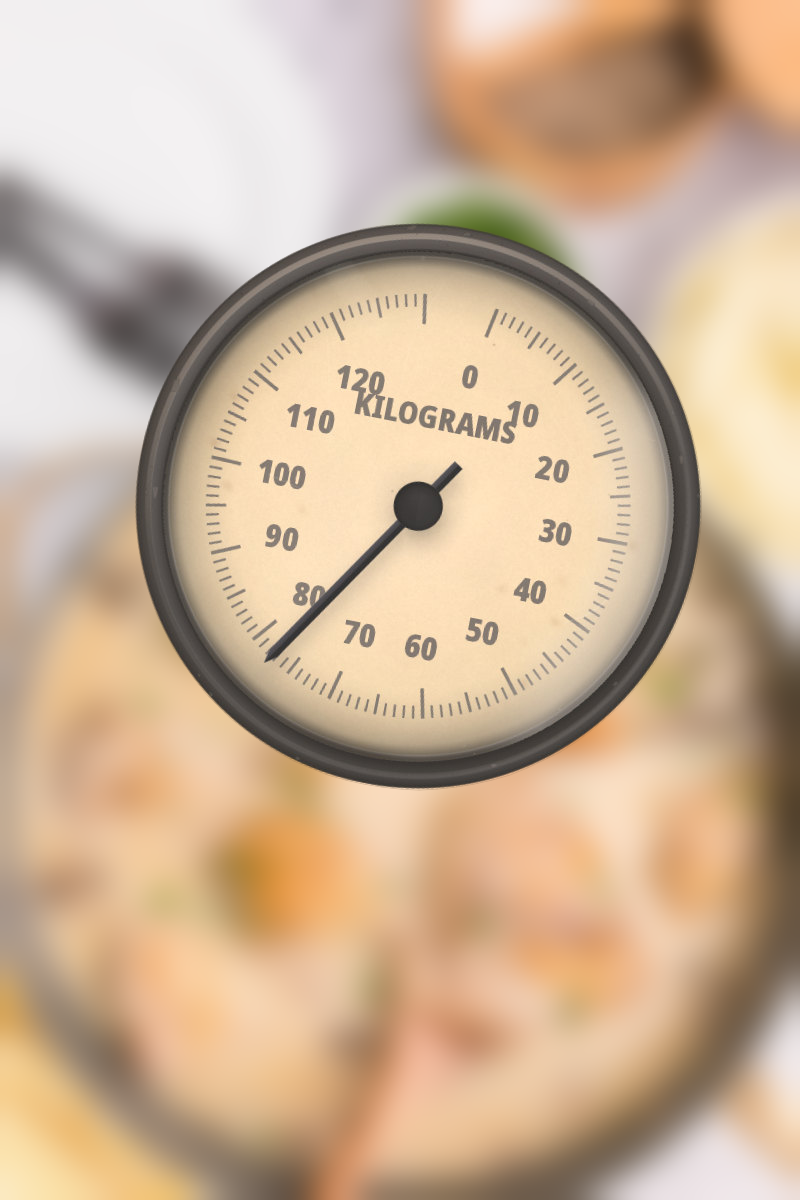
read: value=77.5 unit=kg
